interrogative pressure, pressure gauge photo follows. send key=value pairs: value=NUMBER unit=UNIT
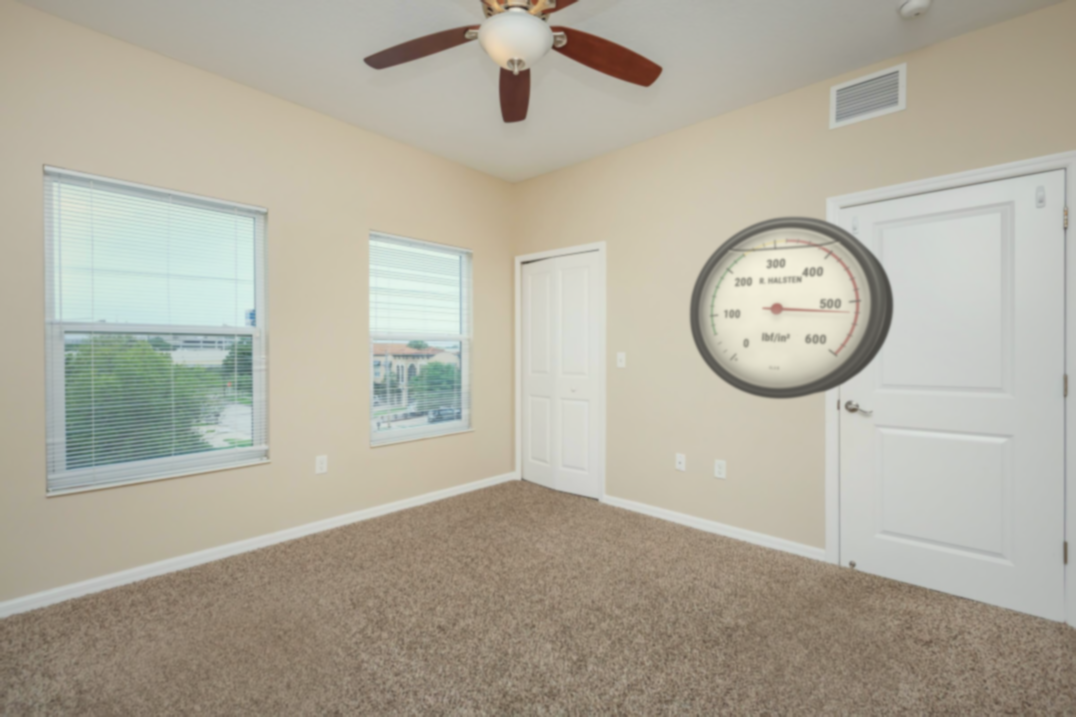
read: value=520 unit=psi
